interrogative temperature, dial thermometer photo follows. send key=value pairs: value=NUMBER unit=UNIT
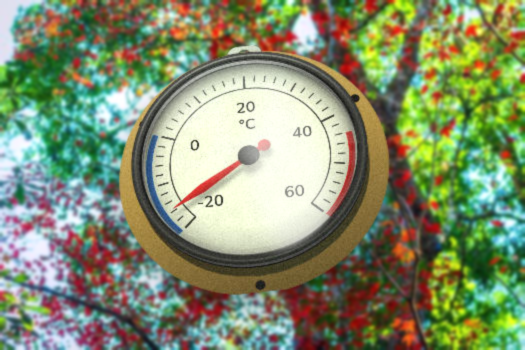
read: value=-16 unit=°C
